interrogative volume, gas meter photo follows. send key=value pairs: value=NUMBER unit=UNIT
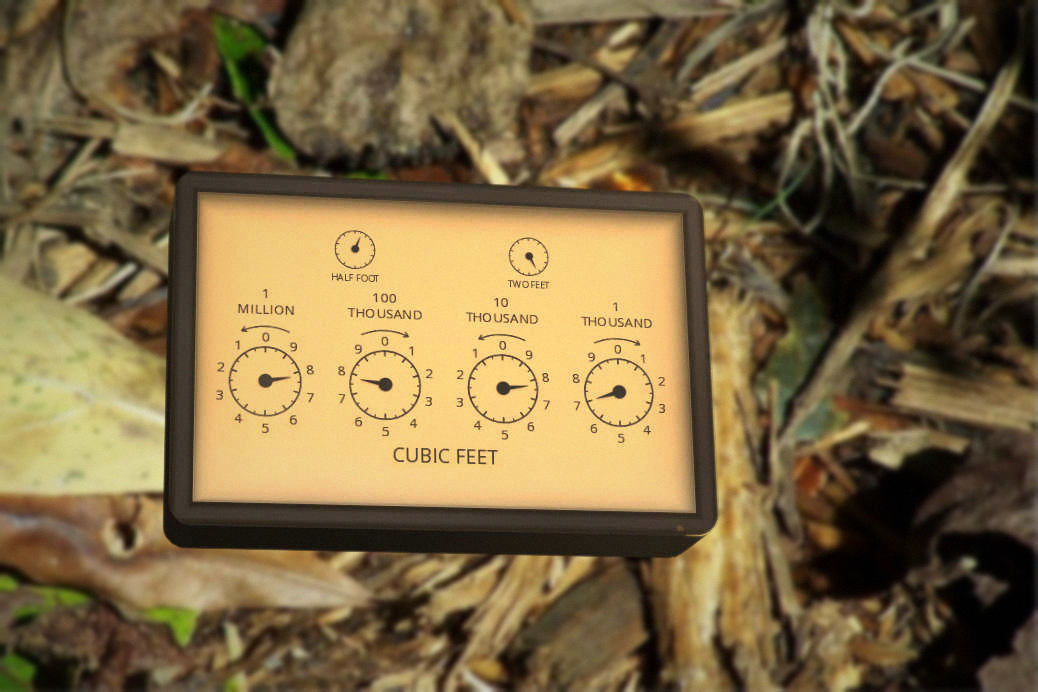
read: value=777700 unit=ft³
